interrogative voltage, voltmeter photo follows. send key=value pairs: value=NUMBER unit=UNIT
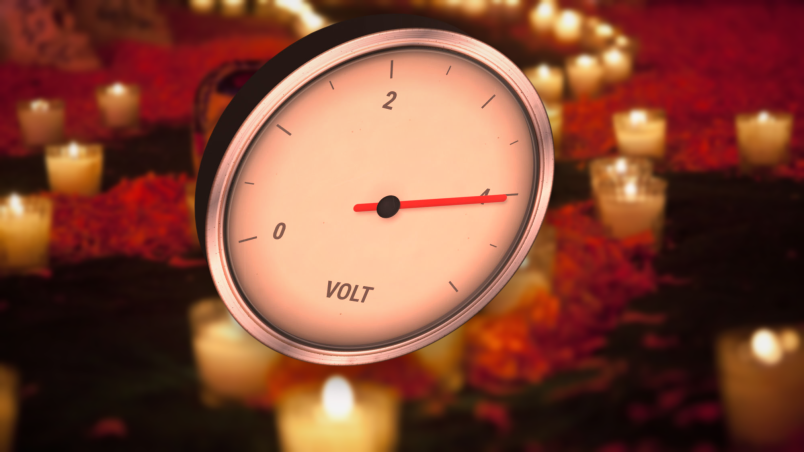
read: value=4 unit=V
